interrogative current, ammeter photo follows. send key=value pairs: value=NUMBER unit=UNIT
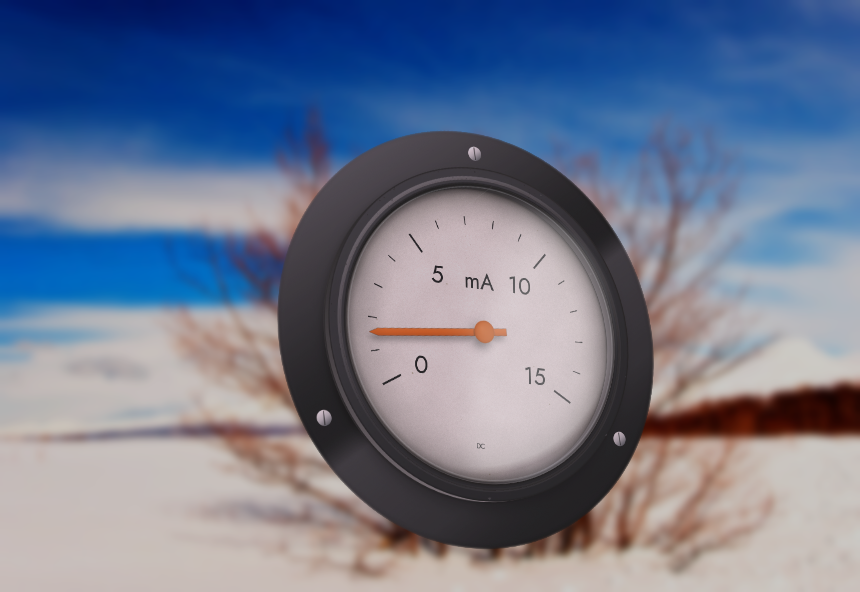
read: value=1.5 unit=mA
